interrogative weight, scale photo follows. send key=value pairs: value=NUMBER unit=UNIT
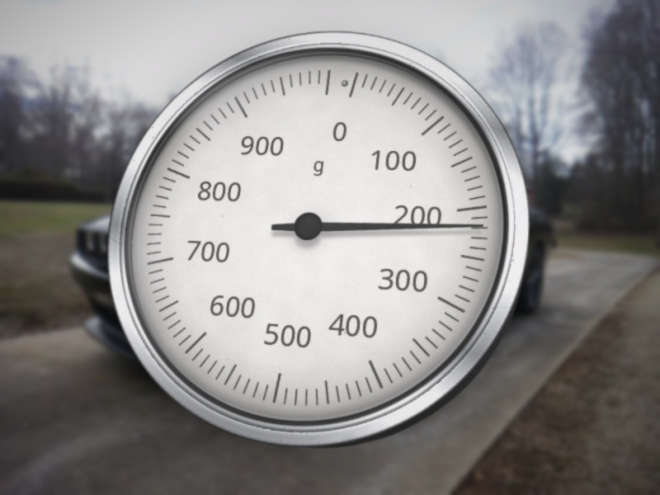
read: value=220 unit=g
